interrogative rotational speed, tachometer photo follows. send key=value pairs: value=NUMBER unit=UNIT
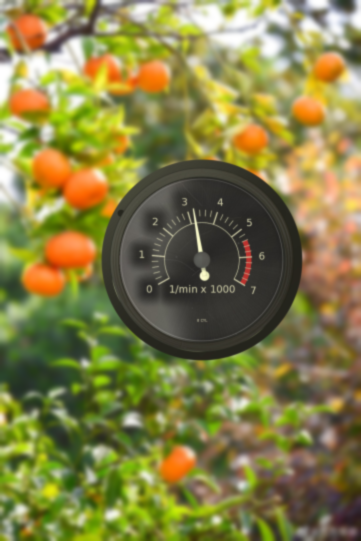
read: value=3200 unit=rpm
